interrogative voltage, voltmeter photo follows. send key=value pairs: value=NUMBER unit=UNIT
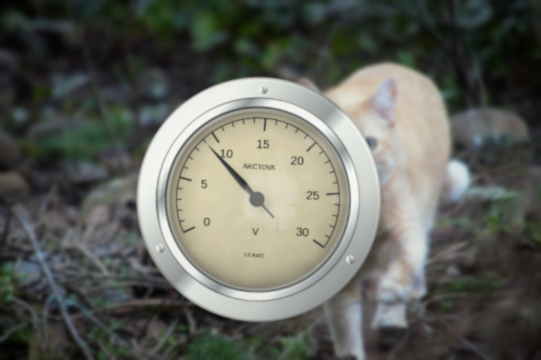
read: value=9 unit=V
